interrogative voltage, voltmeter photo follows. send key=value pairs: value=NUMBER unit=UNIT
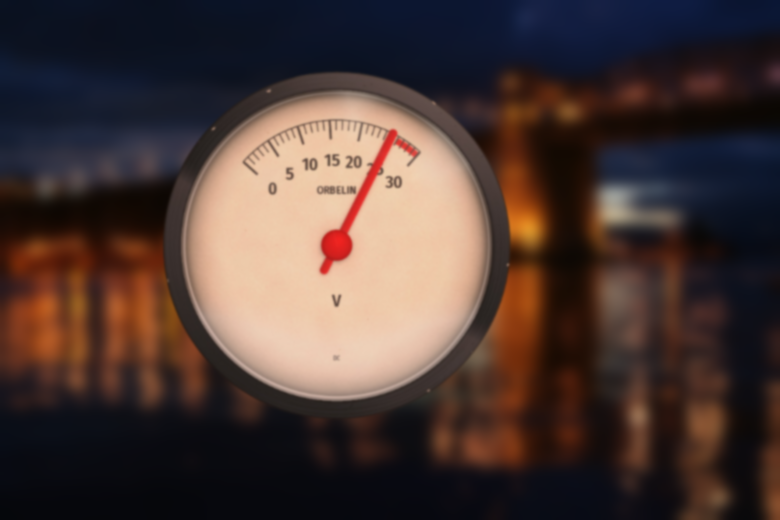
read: value=25 unit=V
